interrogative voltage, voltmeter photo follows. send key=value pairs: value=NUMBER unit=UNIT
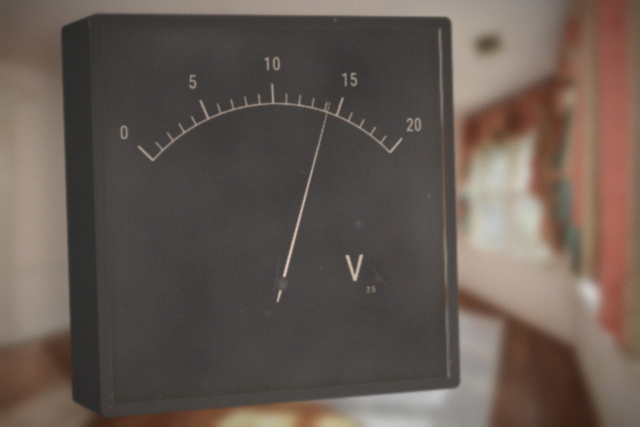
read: value=14 unit=V
